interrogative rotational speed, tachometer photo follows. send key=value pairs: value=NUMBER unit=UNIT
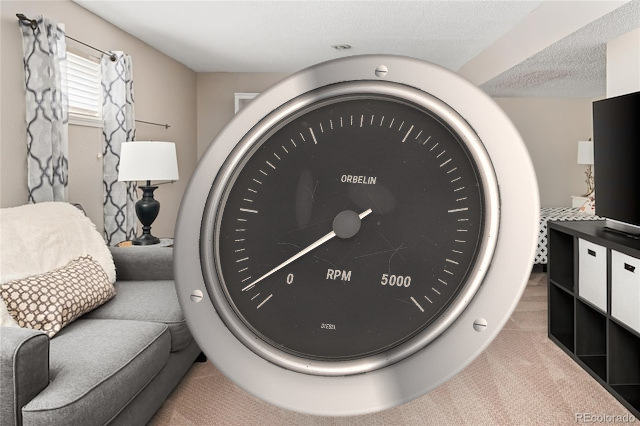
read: value=200 unit=rpm
